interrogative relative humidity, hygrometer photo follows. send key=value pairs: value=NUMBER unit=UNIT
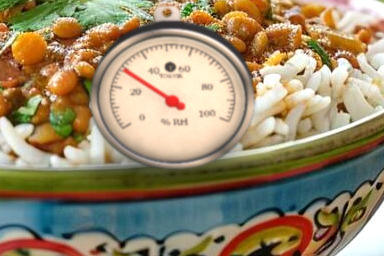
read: value=30 unit=%
